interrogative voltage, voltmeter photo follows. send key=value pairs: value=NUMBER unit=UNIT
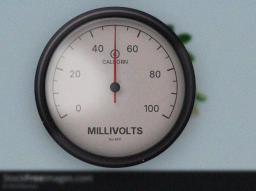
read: value=50 unit=mV
